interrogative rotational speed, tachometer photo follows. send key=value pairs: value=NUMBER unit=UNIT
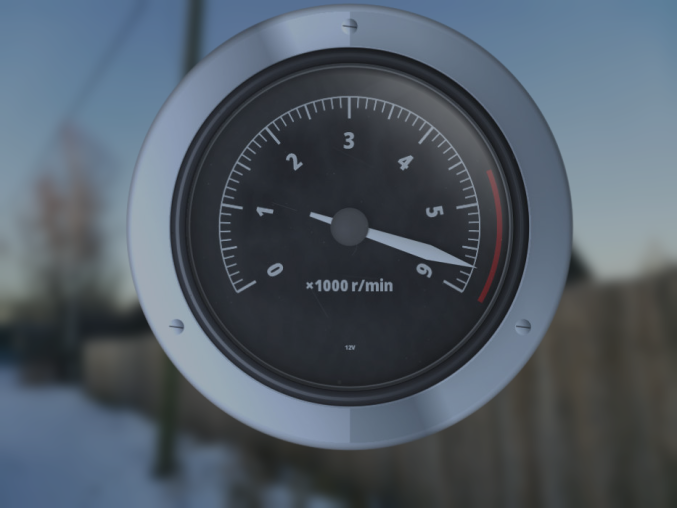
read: value=5700 unit=rpm
